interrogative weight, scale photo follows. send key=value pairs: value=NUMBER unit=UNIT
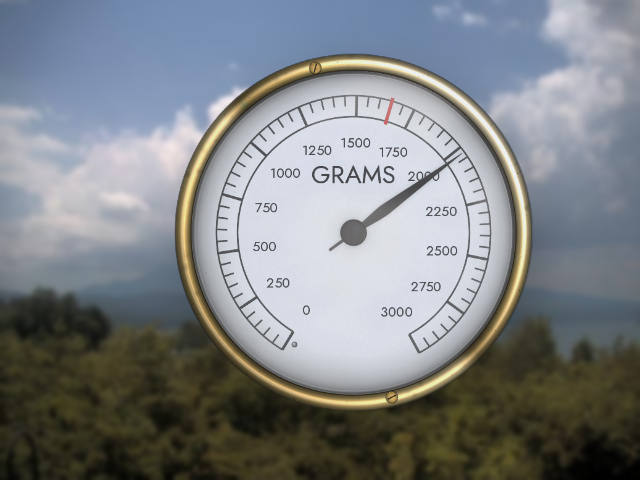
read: value=2025 unit=g
